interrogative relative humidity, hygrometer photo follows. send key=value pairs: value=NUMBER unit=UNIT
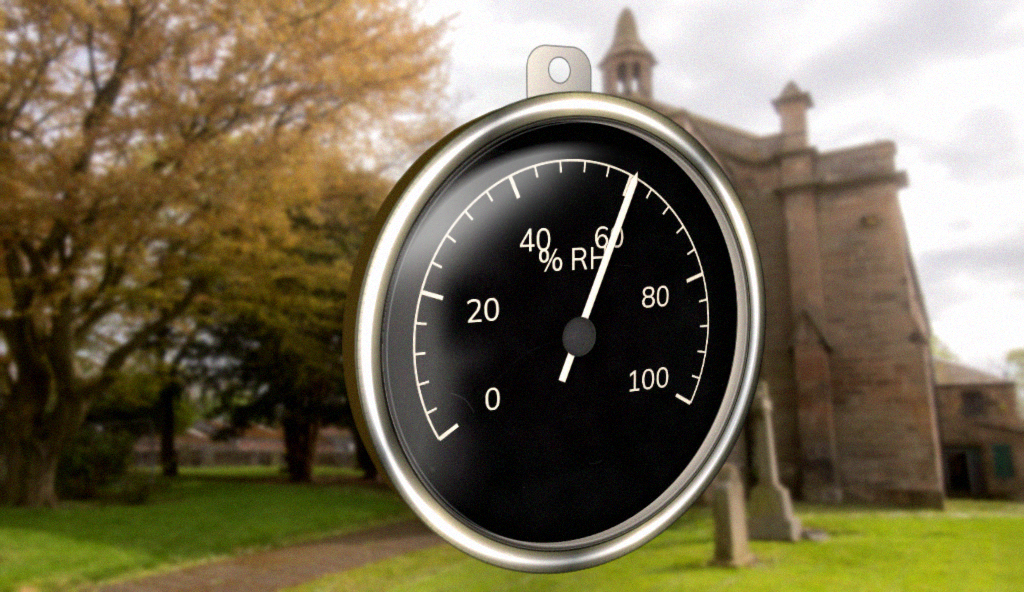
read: value=60 unit=%
